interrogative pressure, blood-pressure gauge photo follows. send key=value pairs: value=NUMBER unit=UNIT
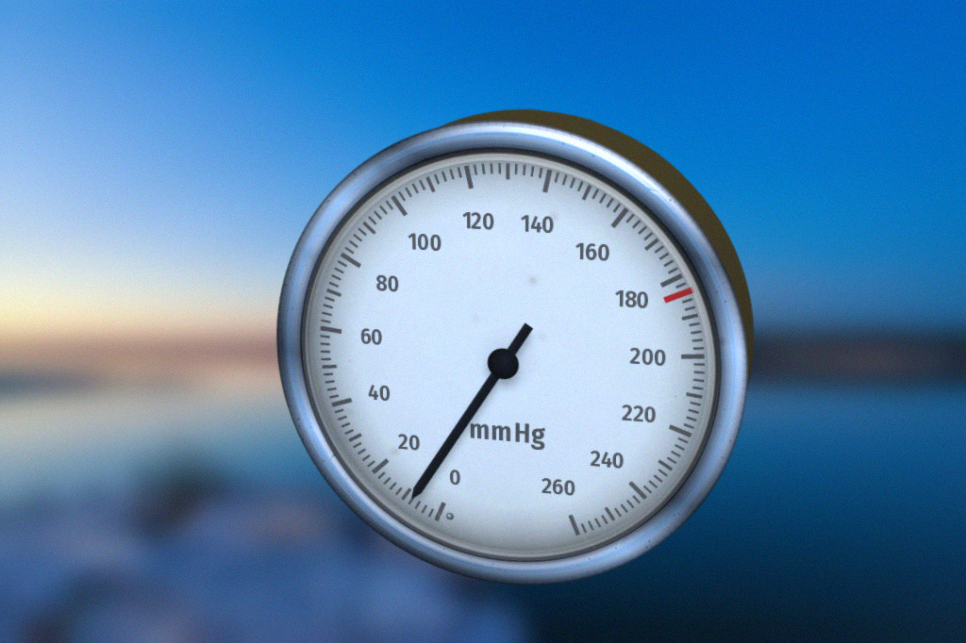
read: value=8 unit=mmHg
